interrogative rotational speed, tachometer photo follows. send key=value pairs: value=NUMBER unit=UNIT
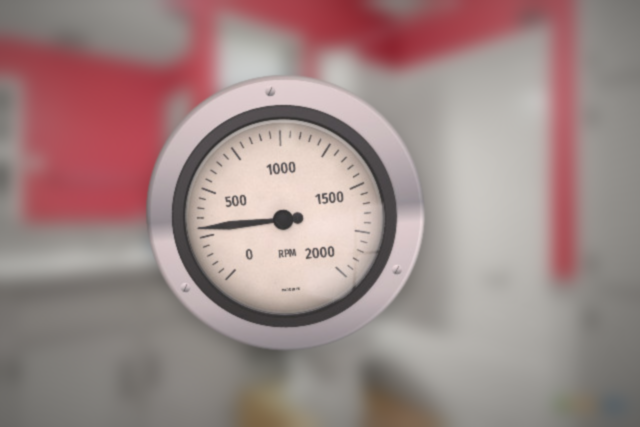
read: value=300 unit=rpm
